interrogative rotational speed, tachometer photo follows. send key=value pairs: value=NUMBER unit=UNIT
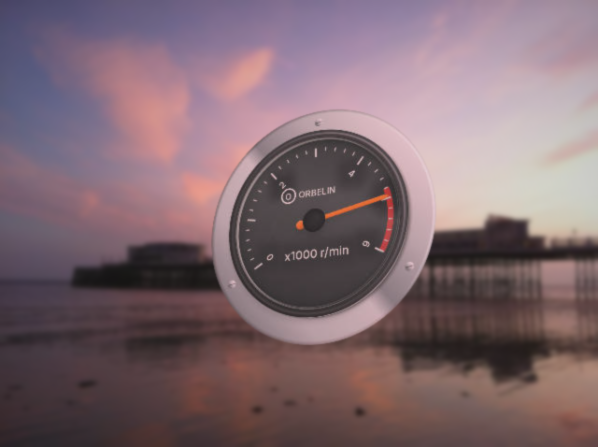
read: value=5000 unit=rpm
